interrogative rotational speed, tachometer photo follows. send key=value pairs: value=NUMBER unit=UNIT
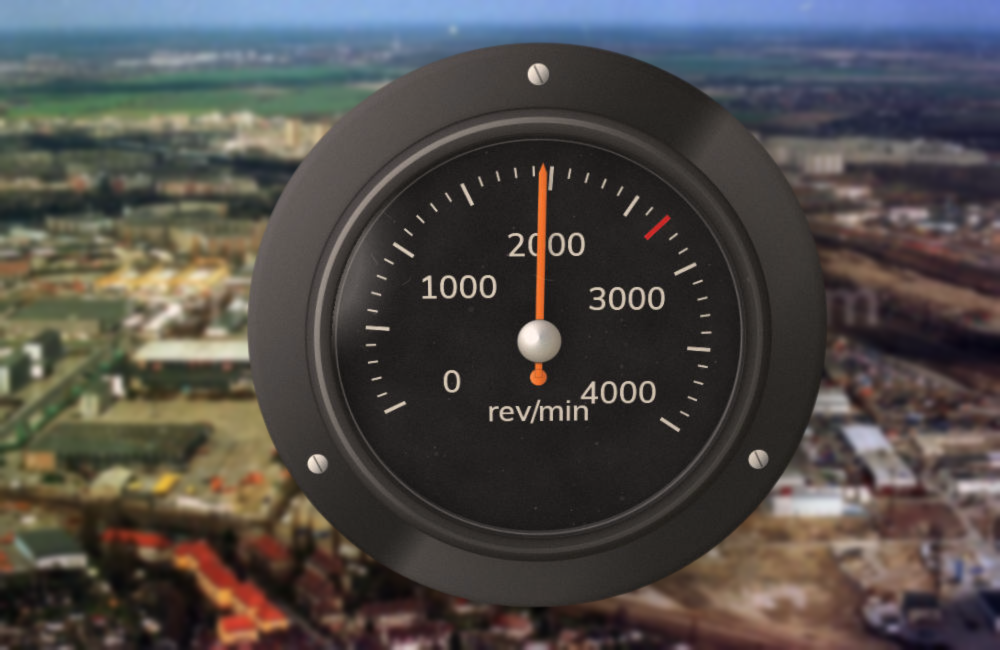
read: value=1950 unit=rpm
